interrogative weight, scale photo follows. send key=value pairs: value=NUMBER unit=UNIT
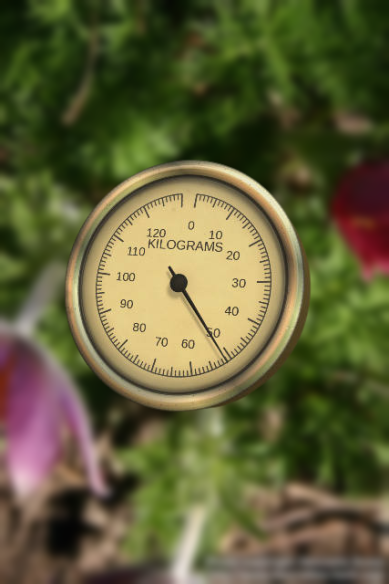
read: value=51 unit=kg
